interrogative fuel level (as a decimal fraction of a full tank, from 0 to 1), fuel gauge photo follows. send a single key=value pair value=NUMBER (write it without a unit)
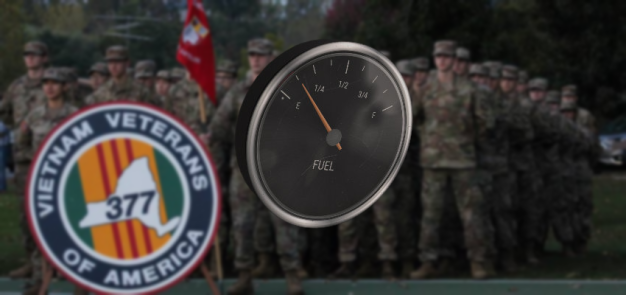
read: value=0.125
